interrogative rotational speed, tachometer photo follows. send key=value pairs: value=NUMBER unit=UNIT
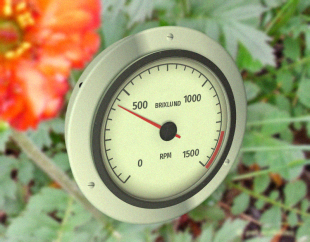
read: value=425 unit=rpm
